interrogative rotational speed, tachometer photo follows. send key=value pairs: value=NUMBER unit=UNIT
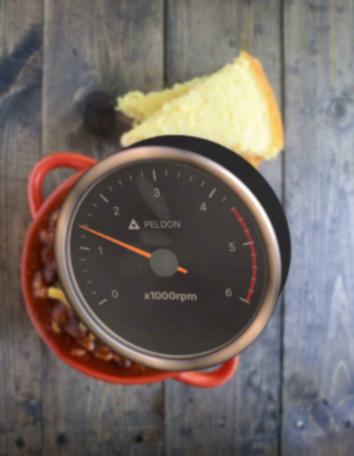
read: value=1400 unit=rpm
